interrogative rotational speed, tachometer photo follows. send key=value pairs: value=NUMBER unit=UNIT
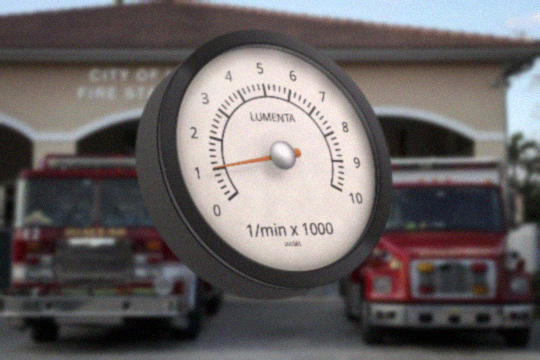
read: value=1000 unit=rpm
